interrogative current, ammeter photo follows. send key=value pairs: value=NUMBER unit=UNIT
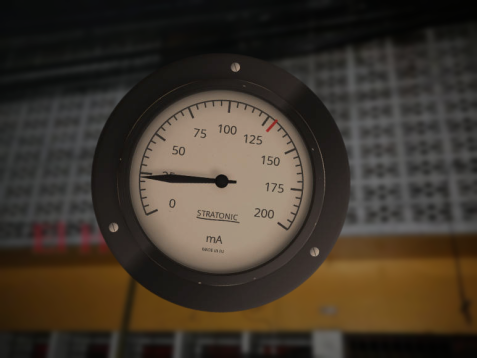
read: value=22.5 unit=mA
